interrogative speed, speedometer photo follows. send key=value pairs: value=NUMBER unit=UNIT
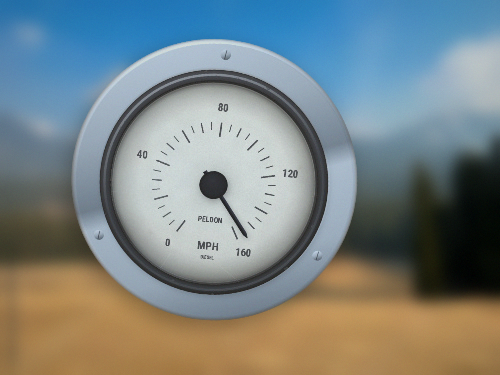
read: value=155 unit=mph
